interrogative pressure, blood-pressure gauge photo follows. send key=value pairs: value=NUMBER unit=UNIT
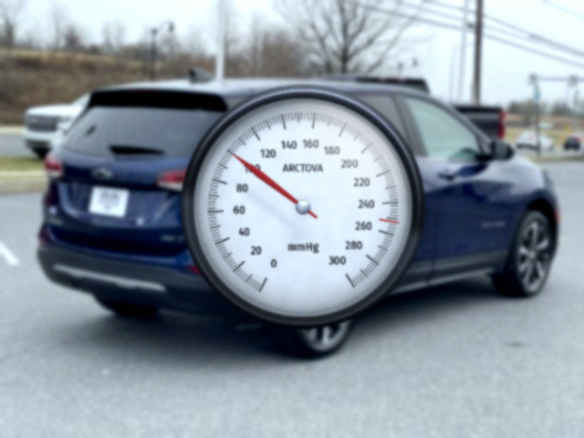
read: value=100 unit=mmHg
